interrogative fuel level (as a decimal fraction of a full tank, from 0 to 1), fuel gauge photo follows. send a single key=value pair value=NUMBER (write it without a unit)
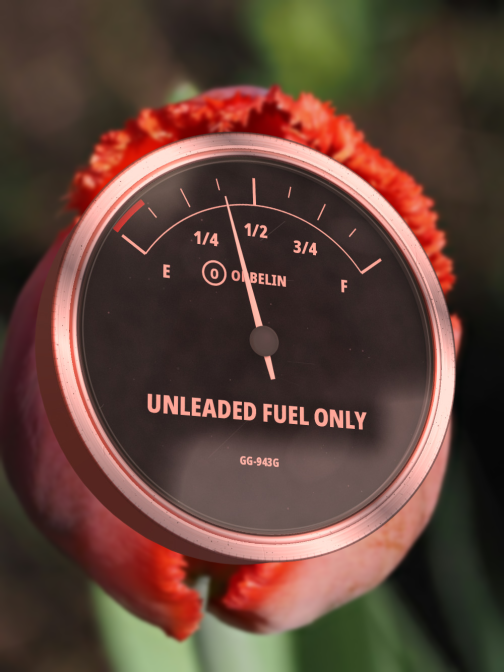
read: value=0.375
